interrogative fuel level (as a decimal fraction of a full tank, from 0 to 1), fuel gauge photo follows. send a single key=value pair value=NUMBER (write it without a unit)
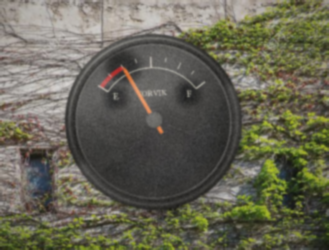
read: value=0.25
